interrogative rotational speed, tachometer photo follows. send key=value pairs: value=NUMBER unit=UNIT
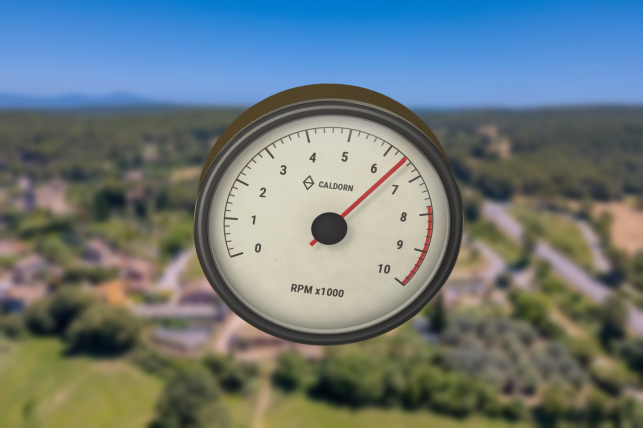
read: value=6400 unit=rpm
